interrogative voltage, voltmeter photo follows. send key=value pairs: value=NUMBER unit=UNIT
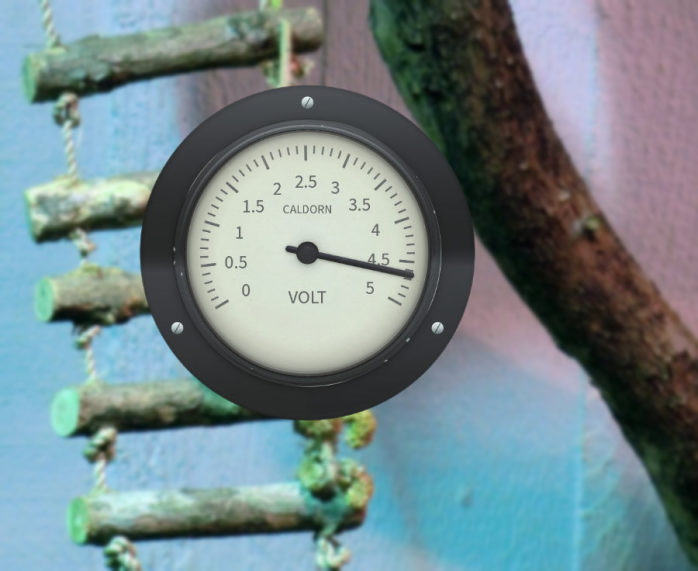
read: value=4.65 unit=V
